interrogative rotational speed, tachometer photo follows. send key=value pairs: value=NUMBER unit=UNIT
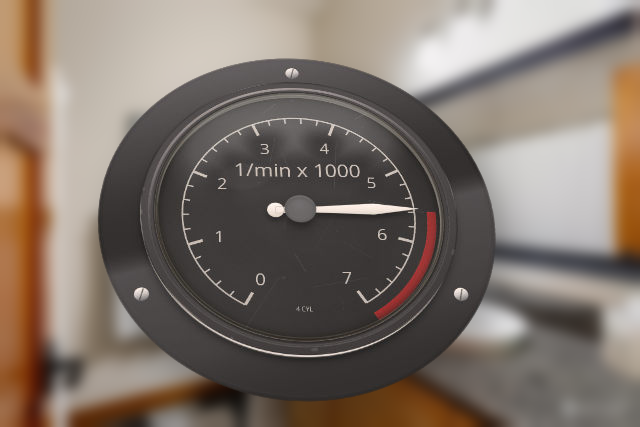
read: value=5600 unit=rpm
